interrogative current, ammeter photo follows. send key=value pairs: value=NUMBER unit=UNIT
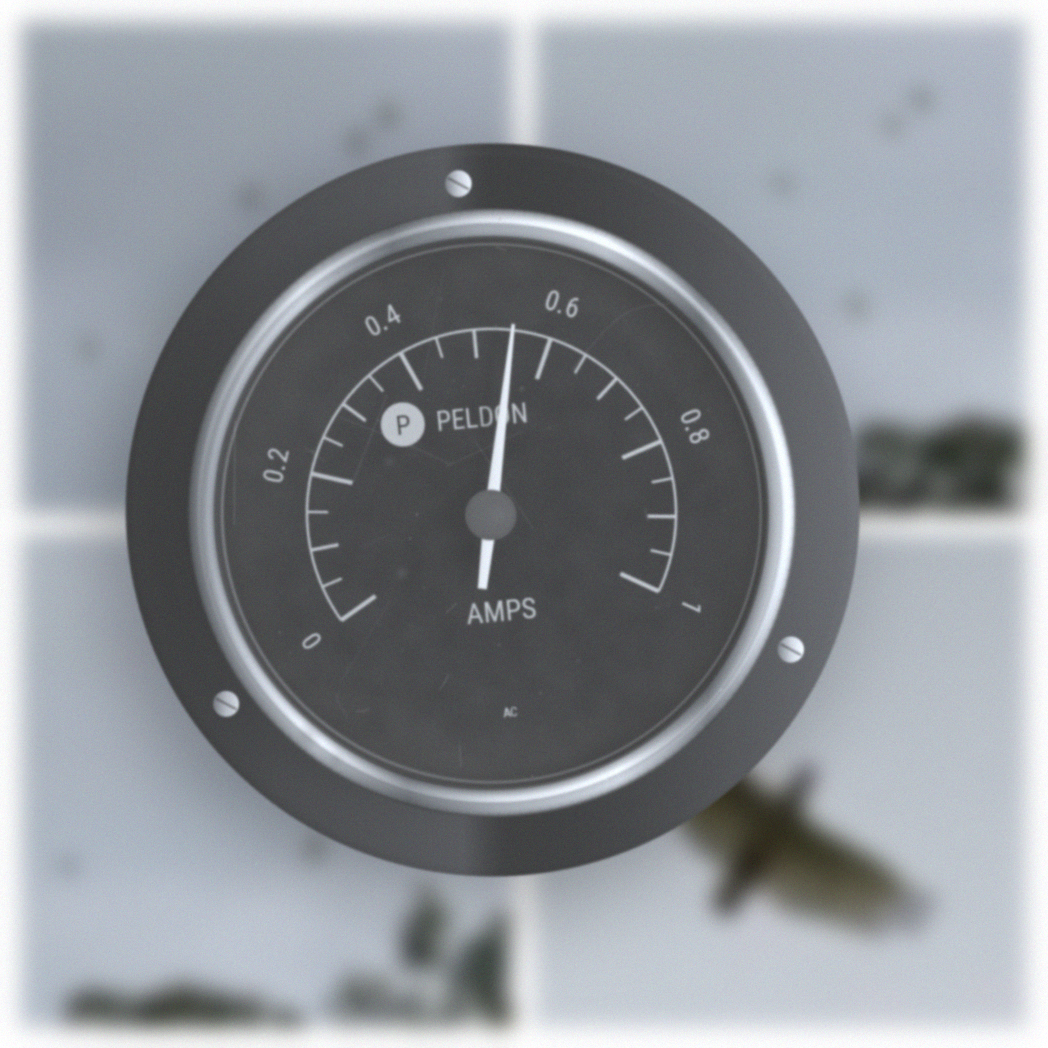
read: value=0.55 unit=A
